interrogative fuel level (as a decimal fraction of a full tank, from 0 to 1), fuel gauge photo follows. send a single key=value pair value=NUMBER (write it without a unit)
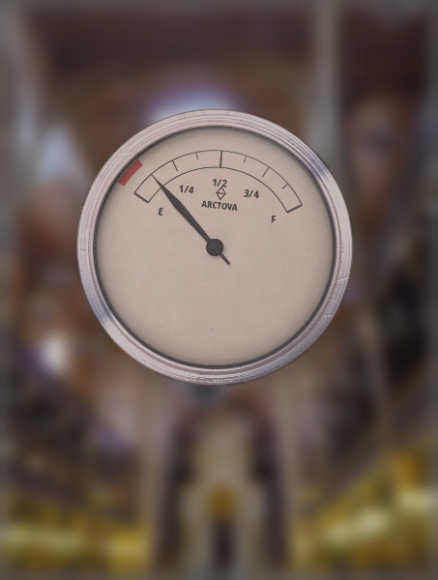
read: value=0.125
